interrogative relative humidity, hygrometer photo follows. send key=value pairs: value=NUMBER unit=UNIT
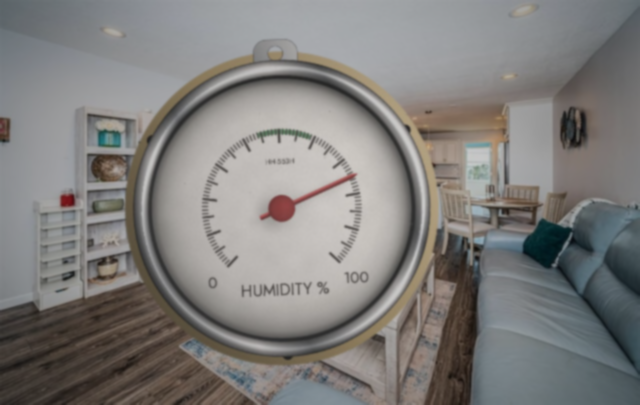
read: value=75 unit=%
